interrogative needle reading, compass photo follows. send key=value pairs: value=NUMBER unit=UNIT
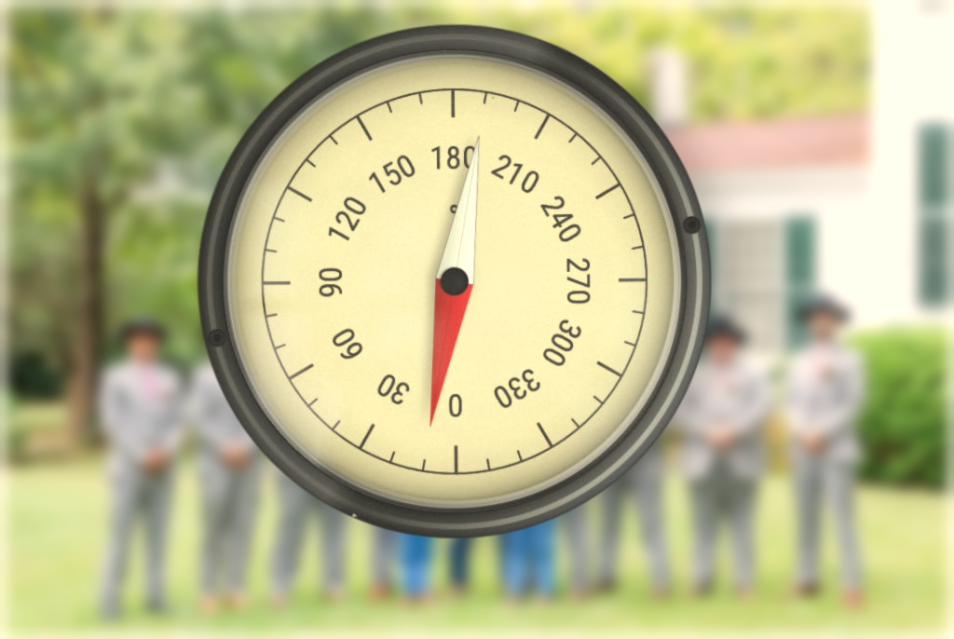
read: value=10 unit=°
